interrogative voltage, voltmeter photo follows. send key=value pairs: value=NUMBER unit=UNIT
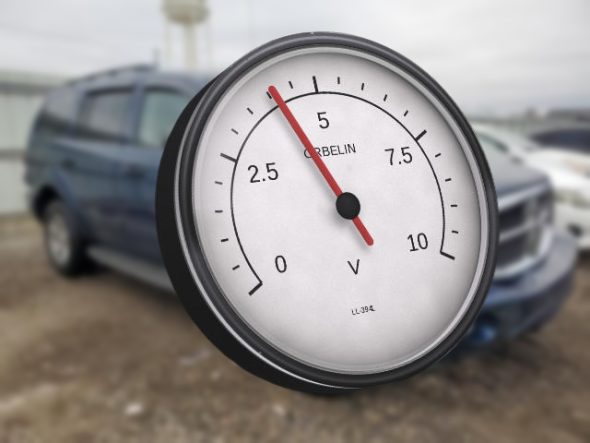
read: value=4 unit=V
